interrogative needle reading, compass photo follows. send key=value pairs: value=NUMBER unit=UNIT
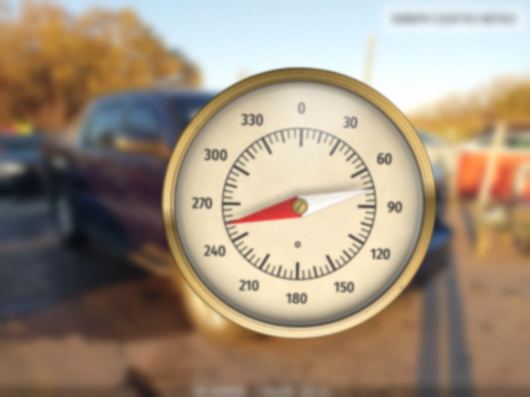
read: value=255 unit=°
